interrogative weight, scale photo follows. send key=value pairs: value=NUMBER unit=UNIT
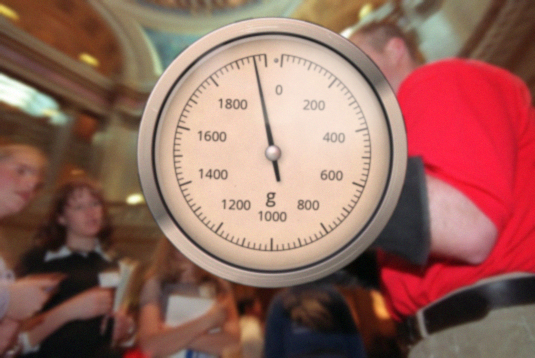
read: value=1960 unit=g
